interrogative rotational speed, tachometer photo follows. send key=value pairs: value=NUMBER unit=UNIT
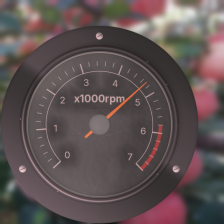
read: value=4700 unit=rpm
